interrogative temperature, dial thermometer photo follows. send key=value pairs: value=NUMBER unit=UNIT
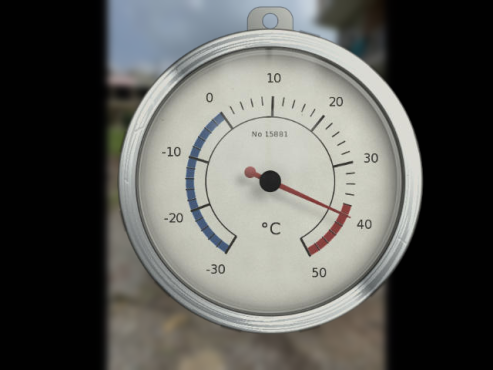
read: value=40 unit=°C
